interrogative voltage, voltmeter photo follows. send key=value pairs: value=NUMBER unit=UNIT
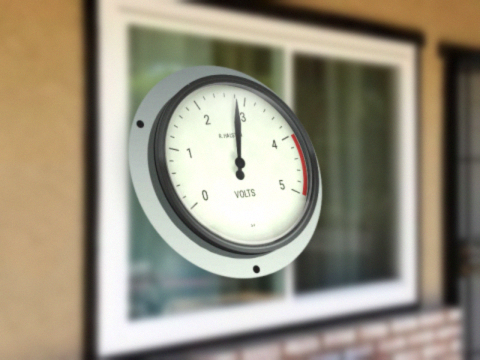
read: value=2.8 unit=V
